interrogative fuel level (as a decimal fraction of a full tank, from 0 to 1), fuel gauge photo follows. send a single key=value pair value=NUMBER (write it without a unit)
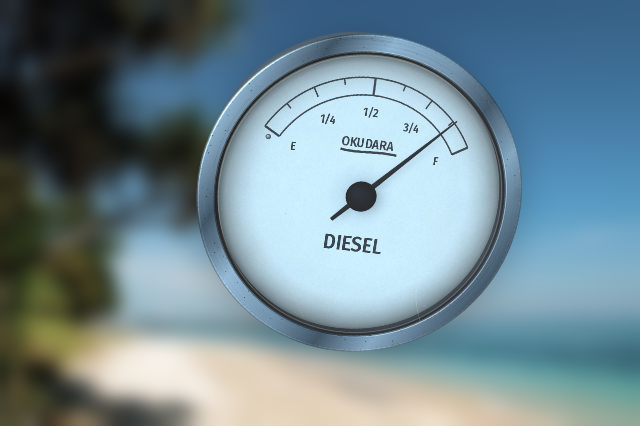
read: value=0.875
